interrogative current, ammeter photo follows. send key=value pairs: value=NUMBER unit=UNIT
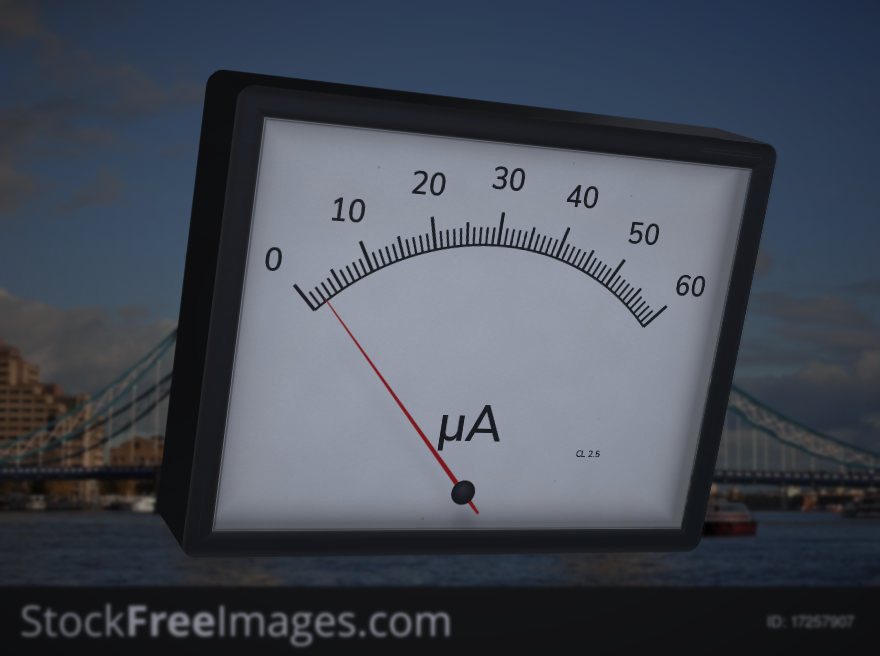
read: value=2 unit=µA
